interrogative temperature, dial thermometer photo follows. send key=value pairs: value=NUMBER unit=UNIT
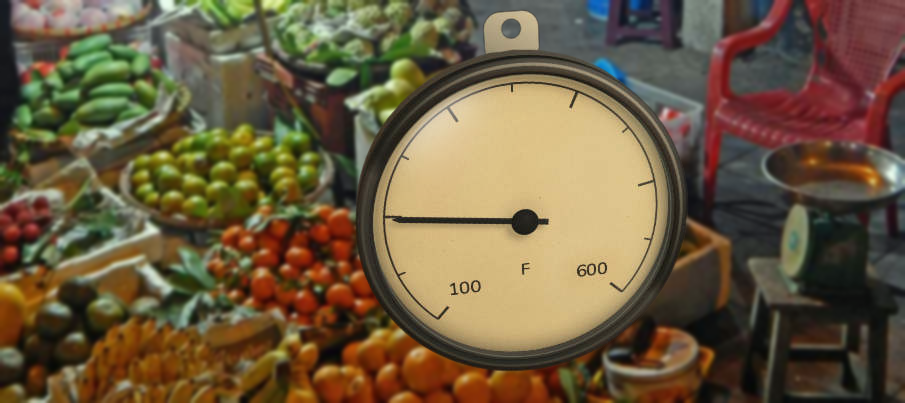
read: value=200 unit=°F
